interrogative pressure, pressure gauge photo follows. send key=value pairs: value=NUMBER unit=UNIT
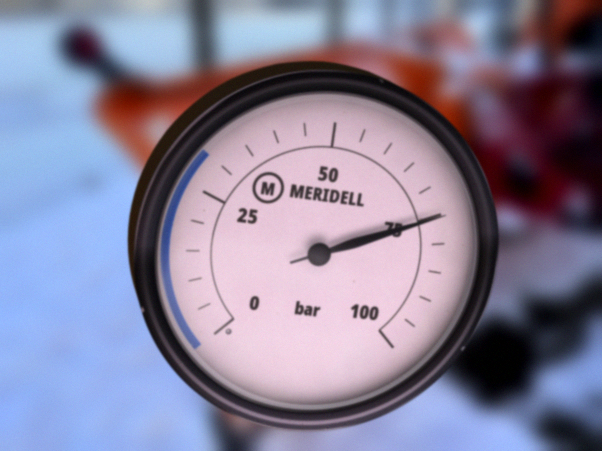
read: value=75 unit=bar
